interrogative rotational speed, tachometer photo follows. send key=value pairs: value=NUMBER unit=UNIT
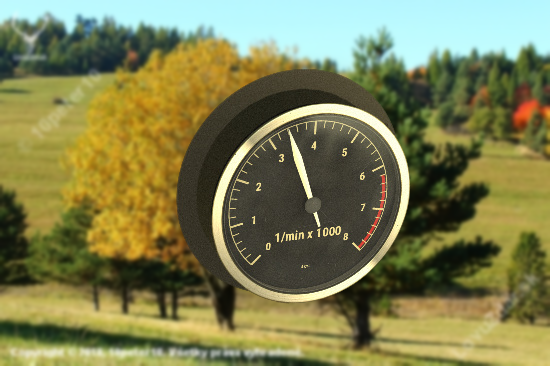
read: value=3400 unit=rpm
